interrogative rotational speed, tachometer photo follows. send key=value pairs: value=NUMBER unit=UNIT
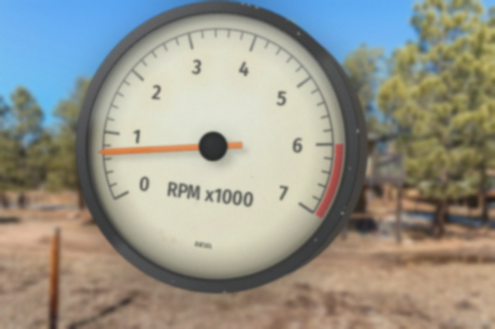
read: value=700 unit=rpm
